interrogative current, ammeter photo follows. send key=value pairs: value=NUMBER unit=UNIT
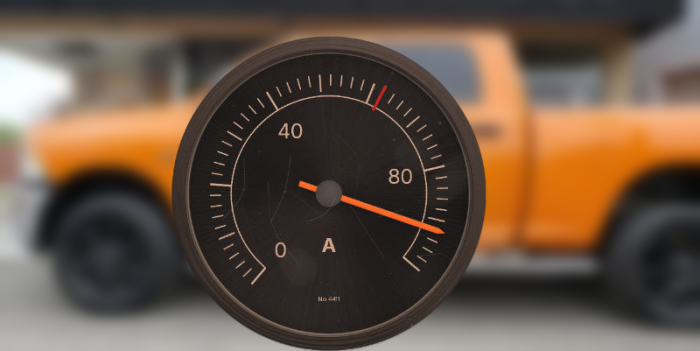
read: value=92 unit=A
